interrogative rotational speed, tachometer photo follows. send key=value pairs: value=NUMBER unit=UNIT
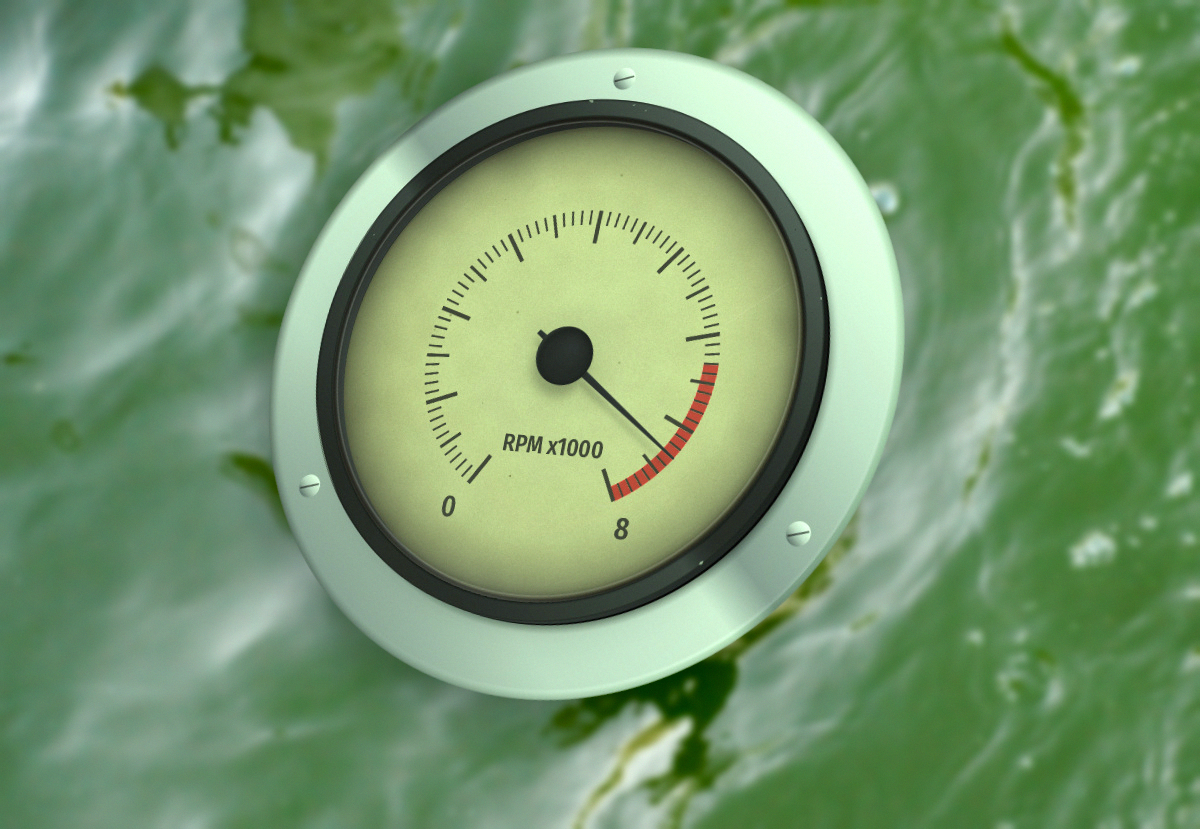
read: value=7300 unit=rpm
